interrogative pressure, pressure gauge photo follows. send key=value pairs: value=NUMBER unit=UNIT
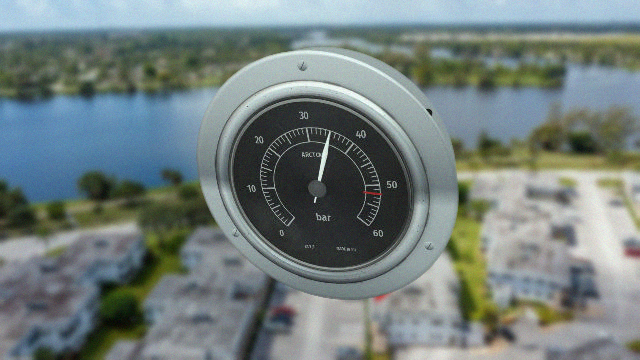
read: value=35 unit=bar
